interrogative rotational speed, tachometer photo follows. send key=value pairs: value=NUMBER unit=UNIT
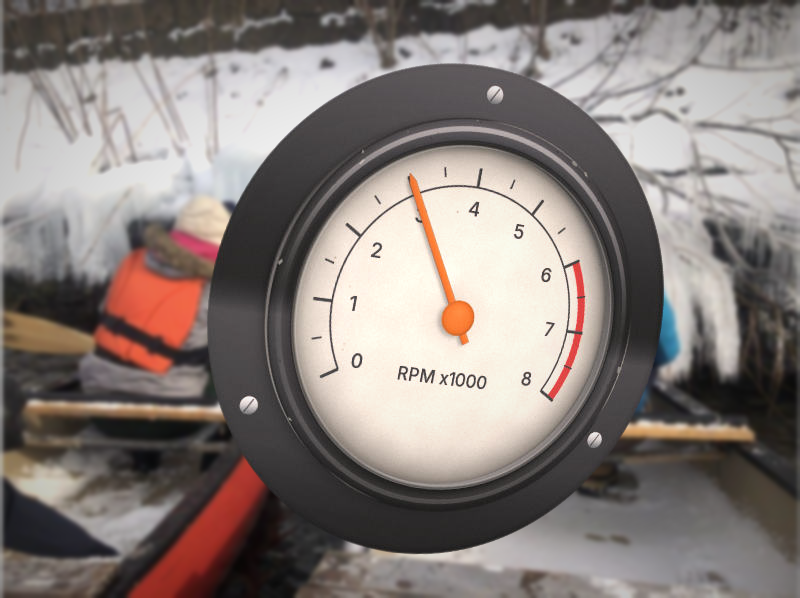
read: value=3000 unit=rpm
